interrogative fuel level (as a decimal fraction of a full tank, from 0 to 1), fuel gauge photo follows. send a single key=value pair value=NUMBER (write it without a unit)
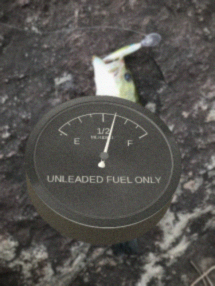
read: value=0.625
